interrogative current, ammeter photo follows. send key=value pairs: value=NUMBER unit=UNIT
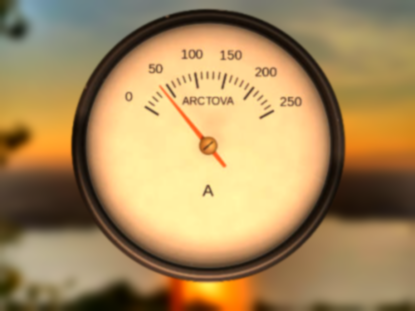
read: value=40 unit=A
